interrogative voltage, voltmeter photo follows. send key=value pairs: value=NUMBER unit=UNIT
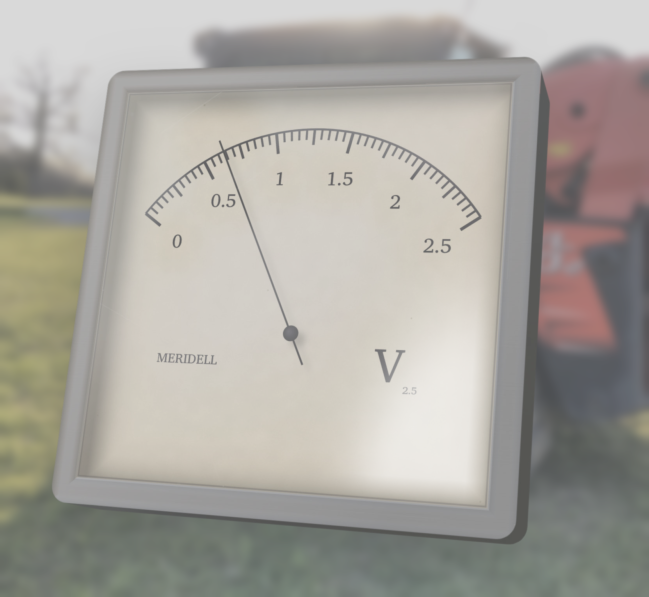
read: value=0.65 unit=V
